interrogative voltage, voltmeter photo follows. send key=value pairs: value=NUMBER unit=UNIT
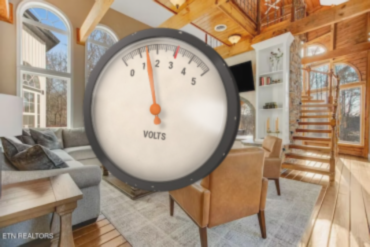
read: value=1.5 unit=V
